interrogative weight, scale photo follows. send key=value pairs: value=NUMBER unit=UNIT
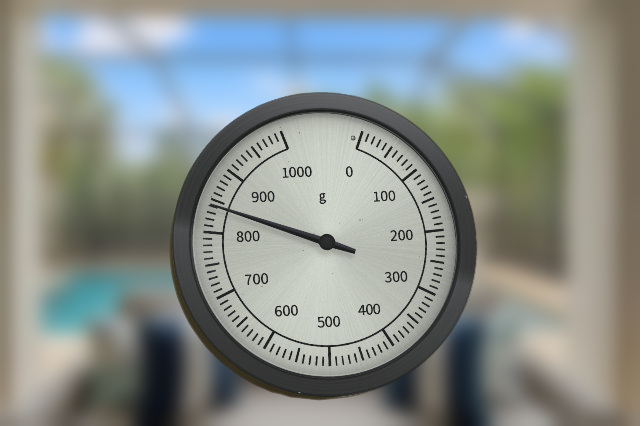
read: value=840 unit=g
